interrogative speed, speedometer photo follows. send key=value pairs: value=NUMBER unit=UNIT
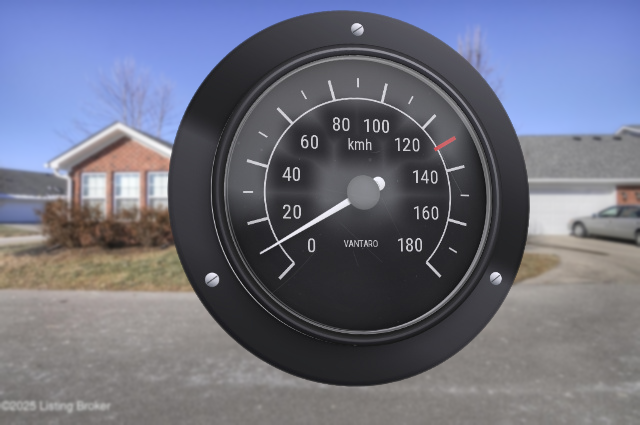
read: value=10 unit=km/h
